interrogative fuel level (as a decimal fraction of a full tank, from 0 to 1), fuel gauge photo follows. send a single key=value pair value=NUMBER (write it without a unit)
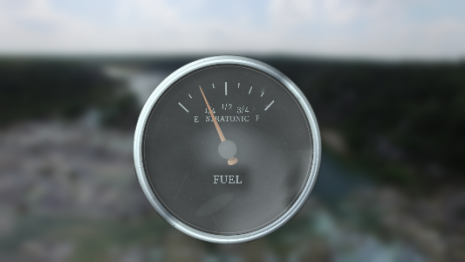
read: value=0.25
